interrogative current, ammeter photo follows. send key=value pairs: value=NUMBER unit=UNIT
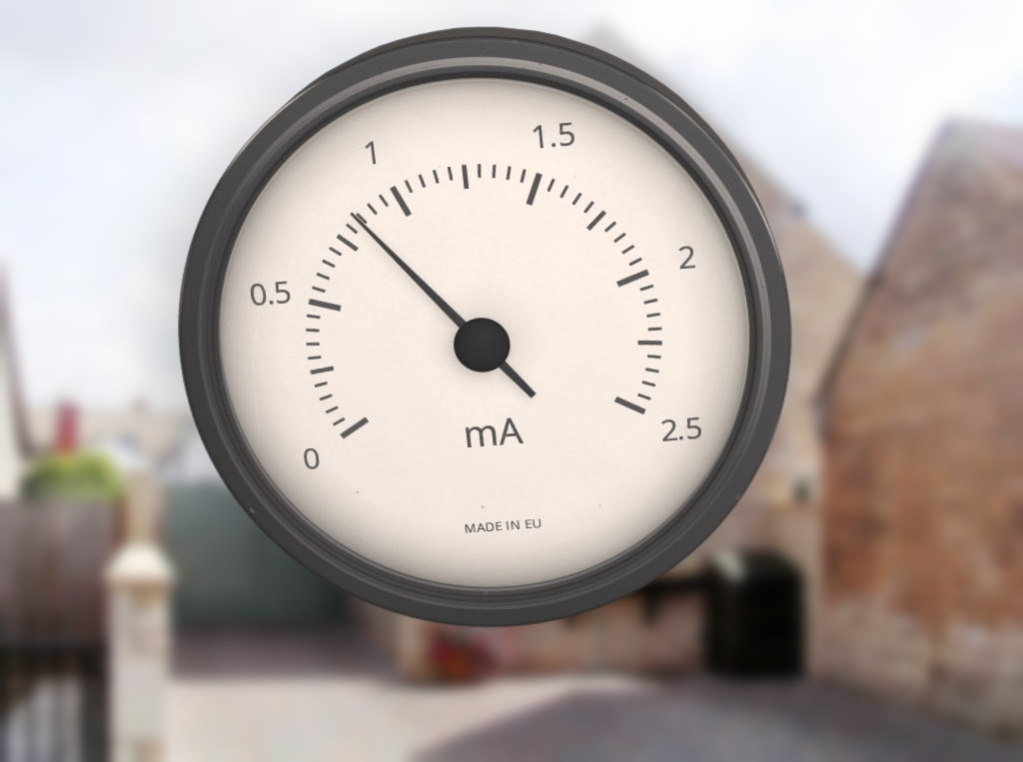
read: value=0.85 unit=mA
